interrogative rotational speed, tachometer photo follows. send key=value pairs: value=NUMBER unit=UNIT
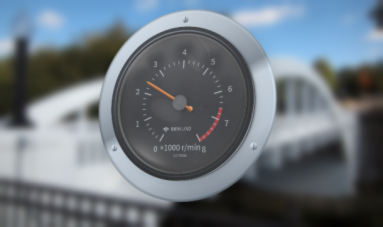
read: value=2400 unit=rpm
